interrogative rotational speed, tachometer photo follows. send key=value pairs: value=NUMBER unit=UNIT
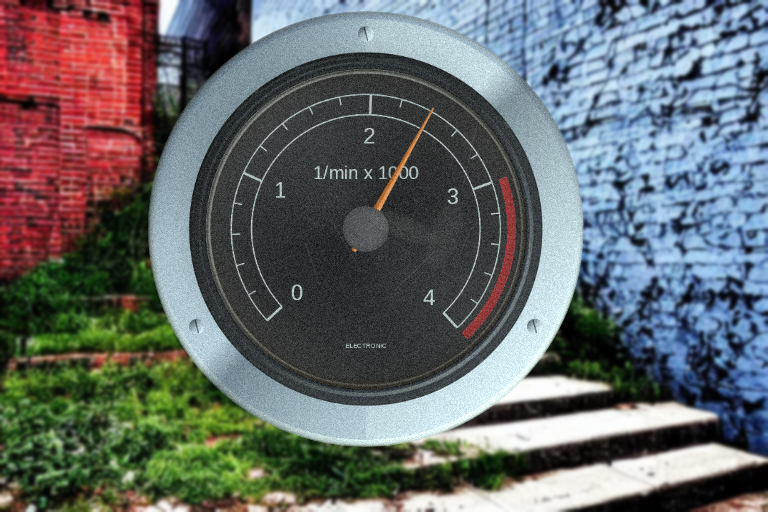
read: value=2400 unit=rpm
